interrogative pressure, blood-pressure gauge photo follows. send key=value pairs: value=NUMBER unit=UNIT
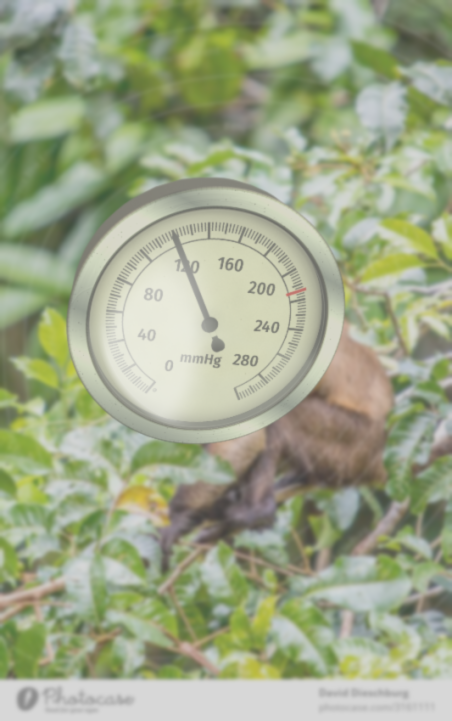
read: value=120 unit=mmHg
